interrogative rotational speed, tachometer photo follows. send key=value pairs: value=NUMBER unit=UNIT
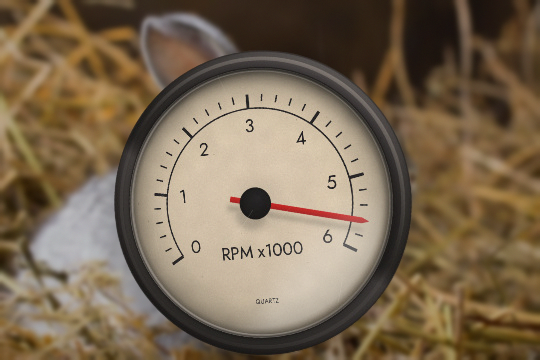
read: value=5600 unit=rpm
